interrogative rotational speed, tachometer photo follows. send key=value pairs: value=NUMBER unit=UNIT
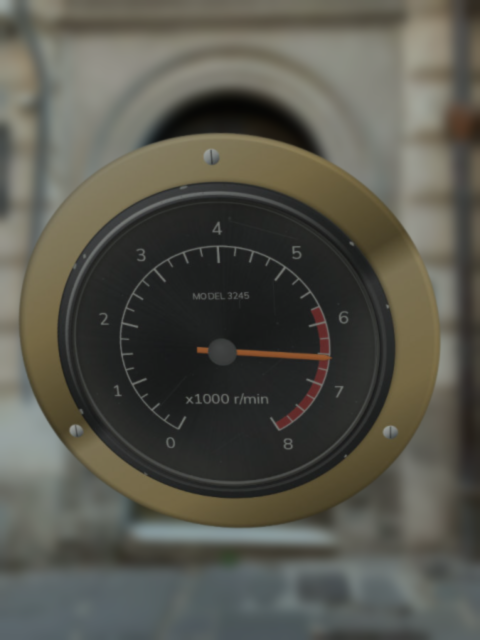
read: value=6500 unit=rpm
